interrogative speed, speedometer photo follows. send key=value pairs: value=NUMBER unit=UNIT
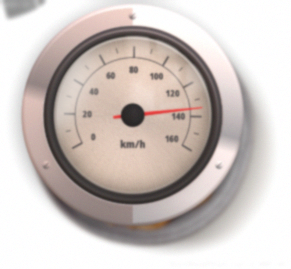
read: value=135 unit=km/h
